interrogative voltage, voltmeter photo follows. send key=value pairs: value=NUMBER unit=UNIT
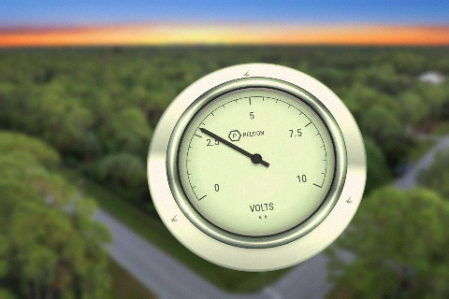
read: value=2.75 unit=V
